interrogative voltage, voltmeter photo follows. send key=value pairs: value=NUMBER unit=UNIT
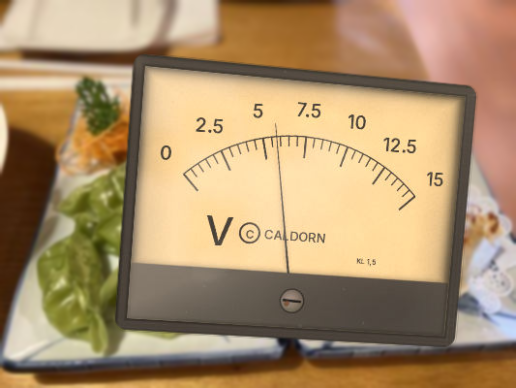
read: value=5.75 unit=V
